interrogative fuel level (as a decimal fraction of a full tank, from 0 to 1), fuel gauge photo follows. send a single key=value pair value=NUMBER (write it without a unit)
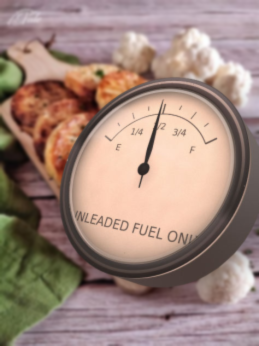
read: value=0.5
